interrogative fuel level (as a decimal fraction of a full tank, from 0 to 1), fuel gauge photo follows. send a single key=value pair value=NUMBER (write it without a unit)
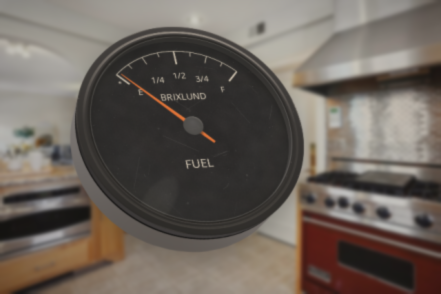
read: value=0
